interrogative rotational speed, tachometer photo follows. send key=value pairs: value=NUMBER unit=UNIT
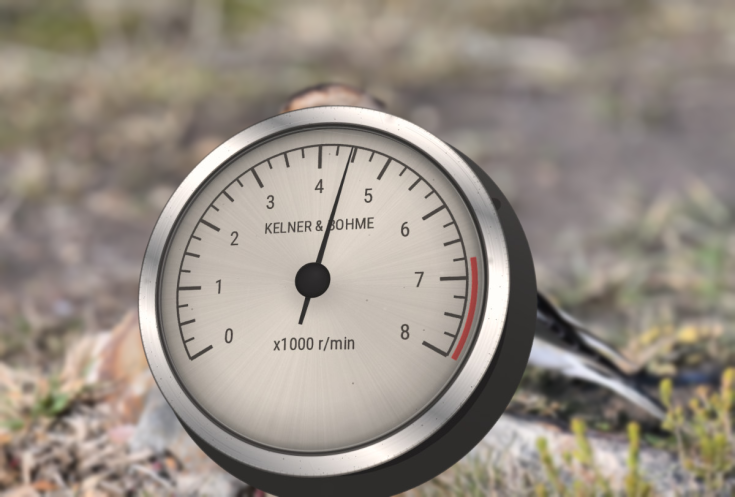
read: value=4500 unit=rpm
